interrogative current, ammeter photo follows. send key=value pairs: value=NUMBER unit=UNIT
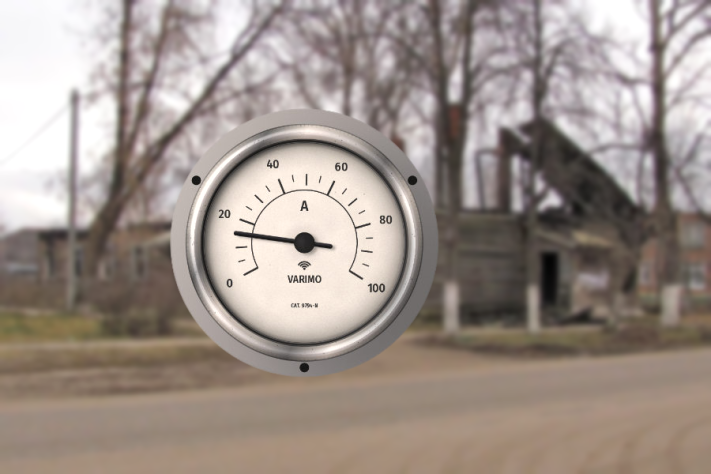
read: value=15 unit=A
